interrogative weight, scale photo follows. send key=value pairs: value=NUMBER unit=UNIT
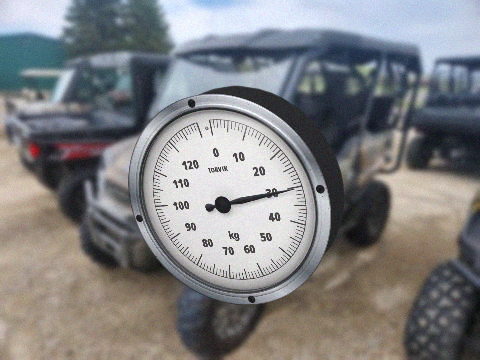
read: value=30 unit=kg
